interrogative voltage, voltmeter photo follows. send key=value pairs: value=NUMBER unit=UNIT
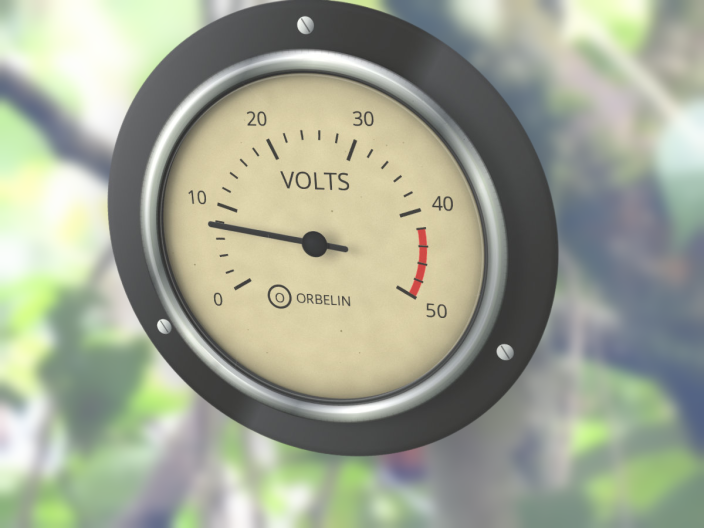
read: value=8 unit=V
